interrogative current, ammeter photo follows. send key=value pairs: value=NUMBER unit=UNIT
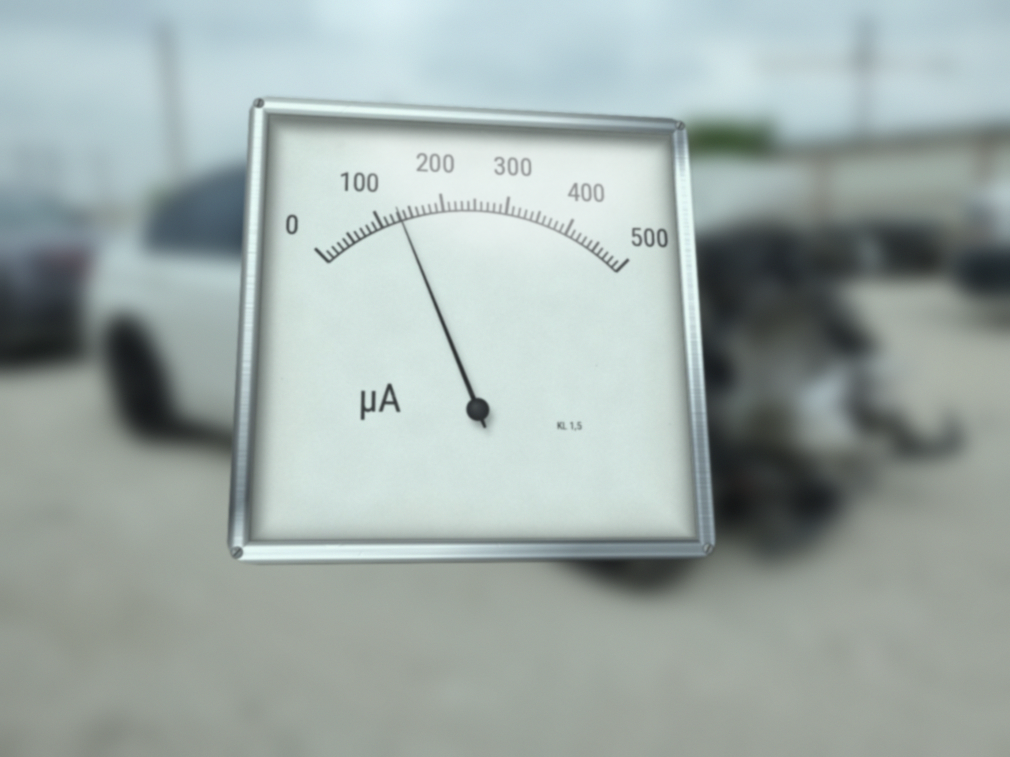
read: value=130 unit=µA
